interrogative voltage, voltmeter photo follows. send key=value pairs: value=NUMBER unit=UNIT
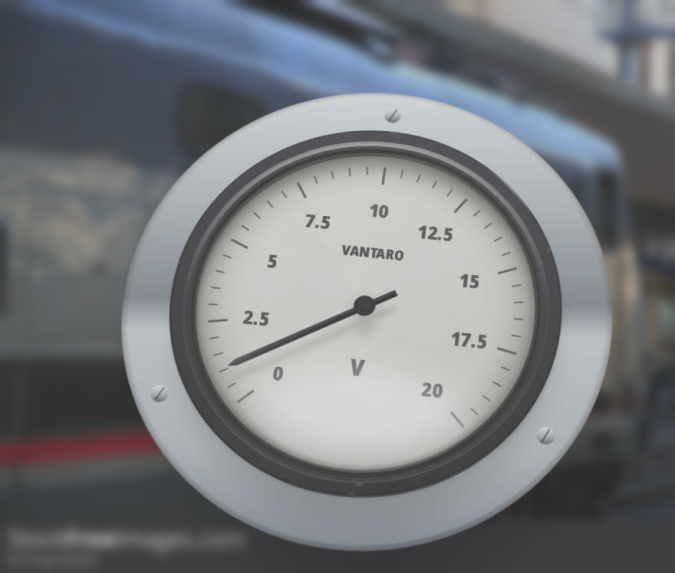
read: value=1 unit=V
